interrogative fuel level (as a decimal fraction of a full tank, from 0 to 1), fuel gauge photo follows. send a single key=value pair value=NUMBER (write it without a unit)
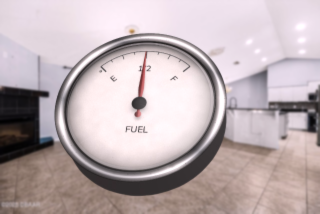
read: value=0.5
